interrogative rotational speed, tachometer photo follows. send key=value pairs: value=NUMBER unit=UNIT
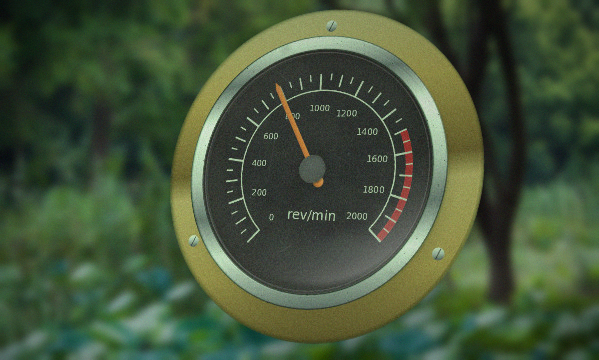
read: value=800 unit=rpm
